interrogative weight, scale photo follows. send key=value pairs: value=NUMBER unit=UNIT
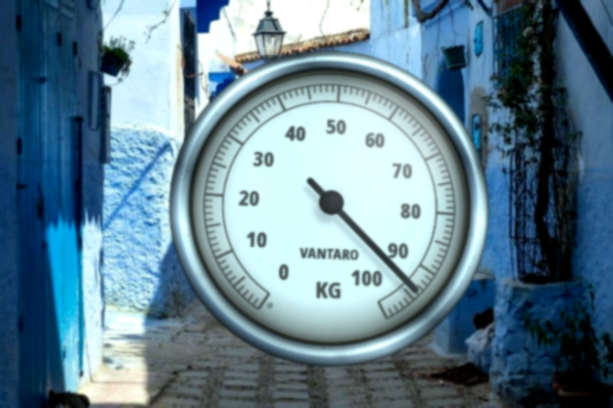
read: value=94 unit=kg
